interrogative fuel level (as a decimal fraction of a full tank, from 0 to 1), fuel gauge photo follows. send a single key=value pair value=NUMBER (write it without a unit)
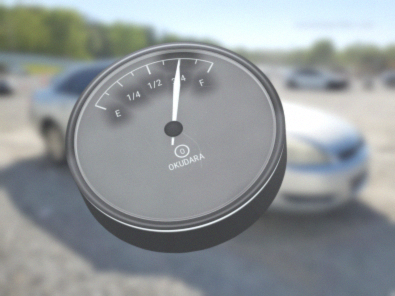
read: value=0.75
